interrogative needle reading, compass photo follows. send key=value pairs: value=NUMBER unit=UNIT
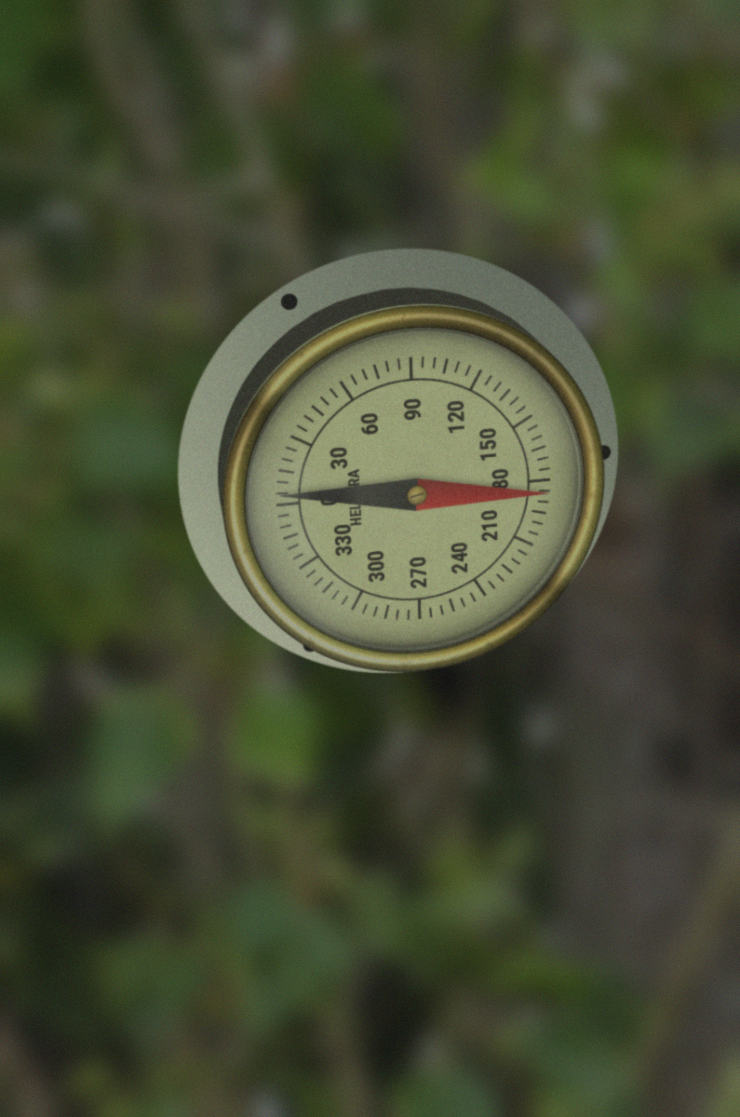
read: value=185 unit=°
